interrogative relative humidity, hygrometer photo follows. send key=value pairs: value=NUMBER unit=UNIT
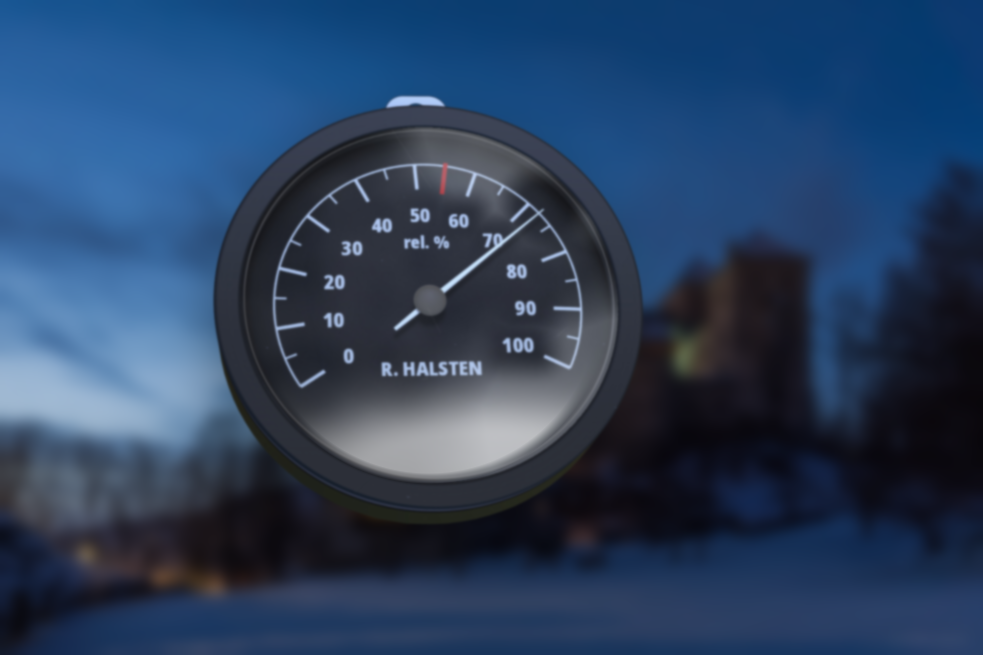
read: value=72.5 unit=%
